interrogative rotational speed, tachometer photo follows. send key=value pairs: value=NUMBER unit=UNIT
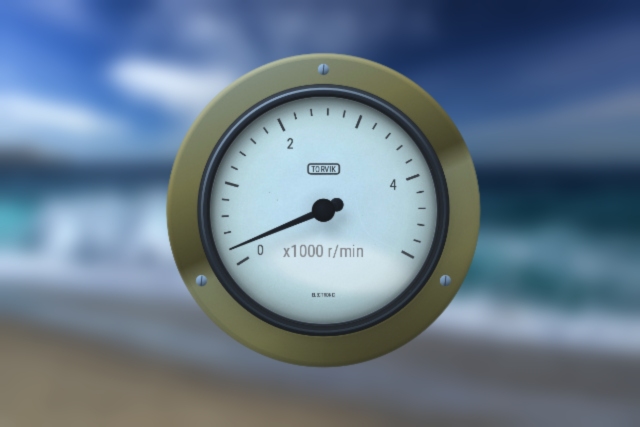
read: value=200 unit=rpm
